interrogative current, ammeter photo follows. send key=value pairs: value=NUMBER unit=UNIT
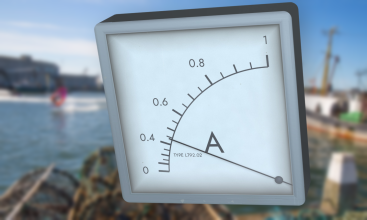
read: value=0.45 unit=A
